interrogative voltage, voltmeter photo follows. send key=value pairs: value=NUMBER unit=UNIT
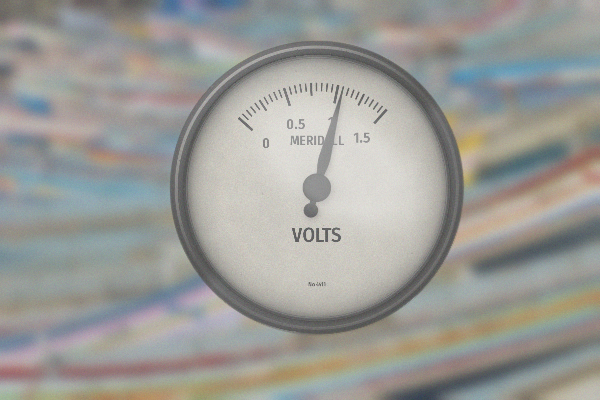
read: value=1.05 unit=V
